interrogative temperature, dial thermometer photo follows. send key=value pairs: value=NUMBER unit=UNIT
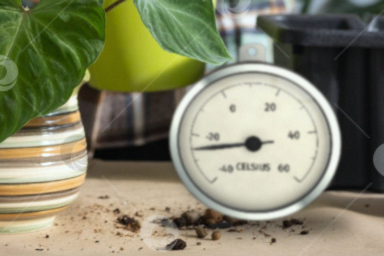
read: value=-25 unit=°C
